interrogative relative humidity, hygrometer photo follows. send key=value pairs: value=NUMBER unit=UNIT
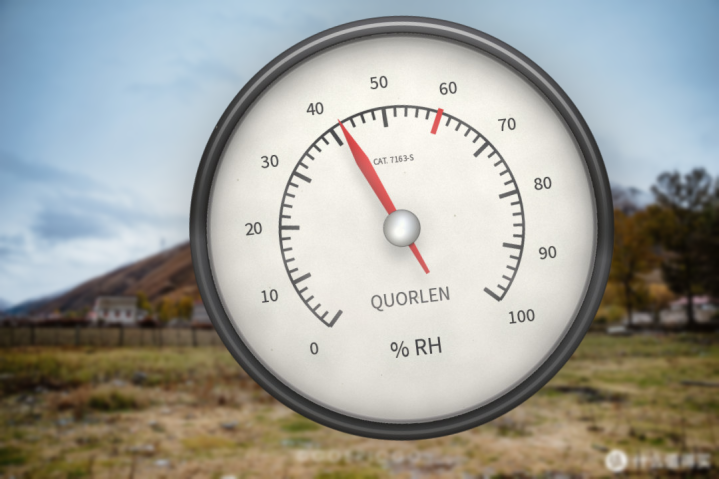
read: value=42 unit=%
